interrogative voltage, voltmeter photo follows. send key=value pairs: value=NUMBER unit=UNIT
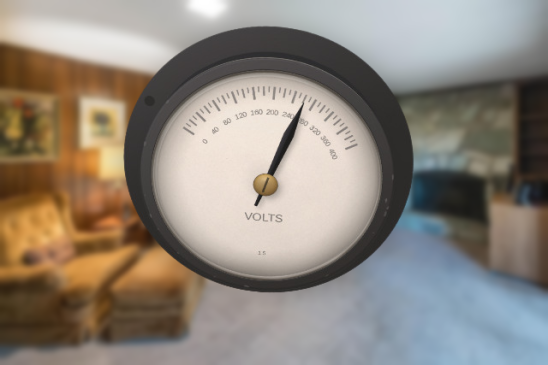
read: value=260 unit=V
